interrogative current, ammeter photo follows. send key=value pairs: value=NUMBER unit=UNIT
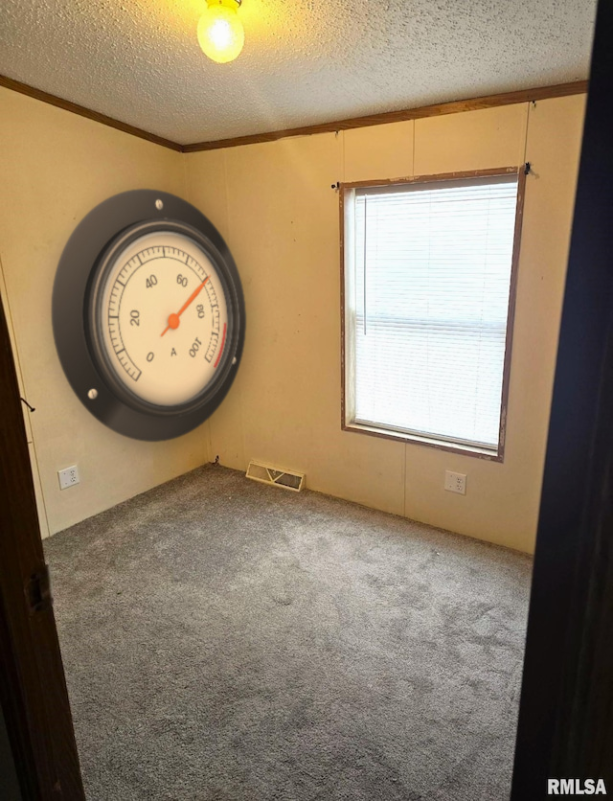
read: value=70 unit=A
